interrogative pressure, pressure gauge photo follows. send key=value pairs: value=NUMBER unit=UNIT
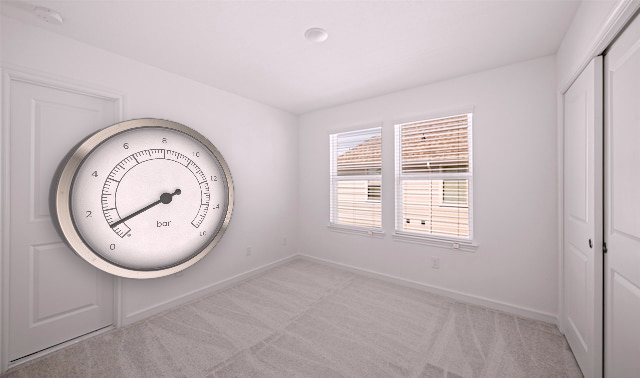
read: value=1 unit=bar
